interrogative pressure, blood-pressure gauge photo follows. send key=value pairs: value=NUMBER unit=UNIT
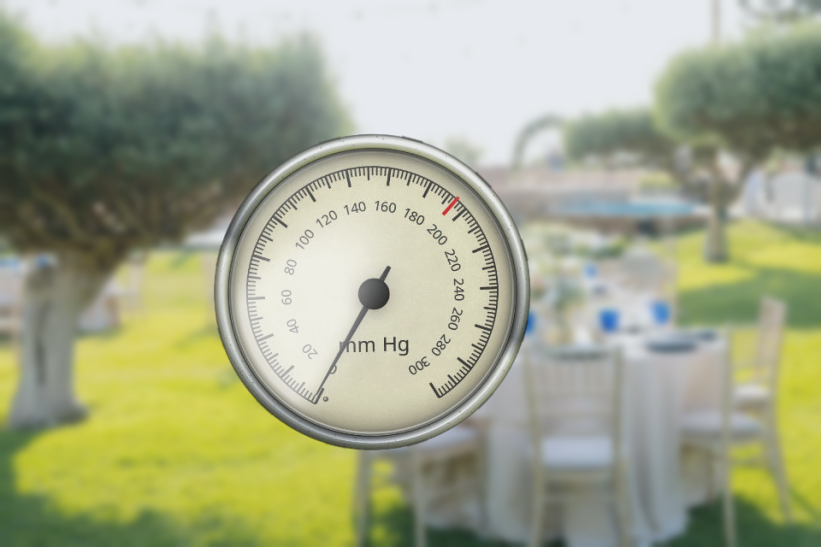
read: value=2 unit=mmHg
